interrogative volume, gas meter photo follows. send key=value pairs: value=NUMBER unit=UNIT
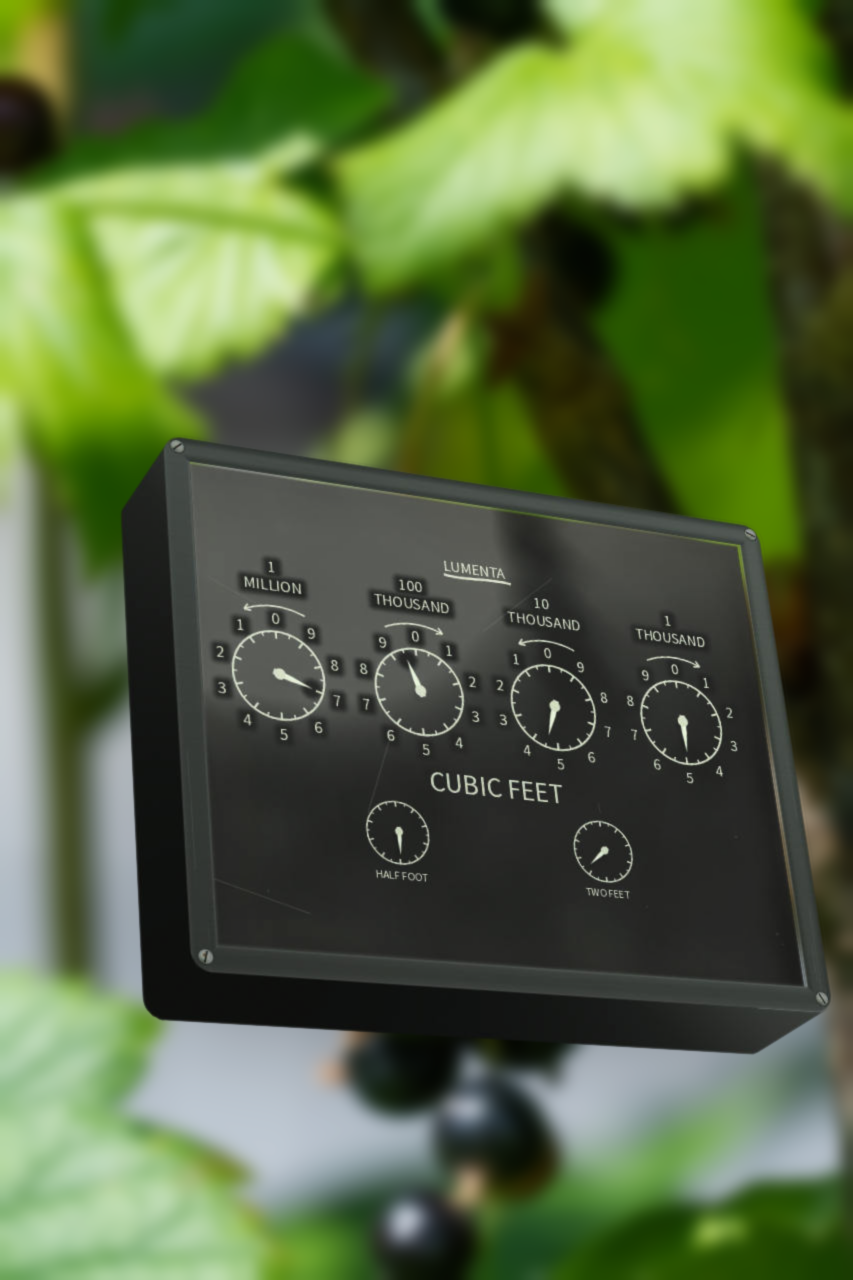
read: value=694500 unit=ft³
